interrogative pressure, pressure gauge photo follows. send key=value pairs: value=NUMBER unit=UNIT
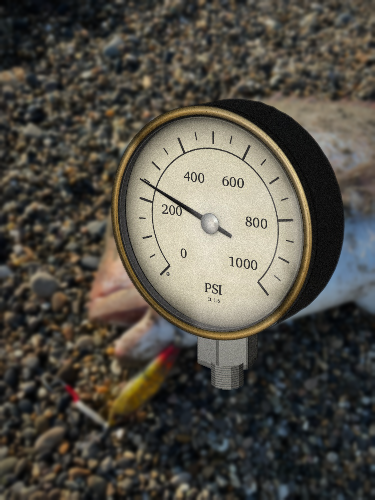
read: value=250 unit=psi
